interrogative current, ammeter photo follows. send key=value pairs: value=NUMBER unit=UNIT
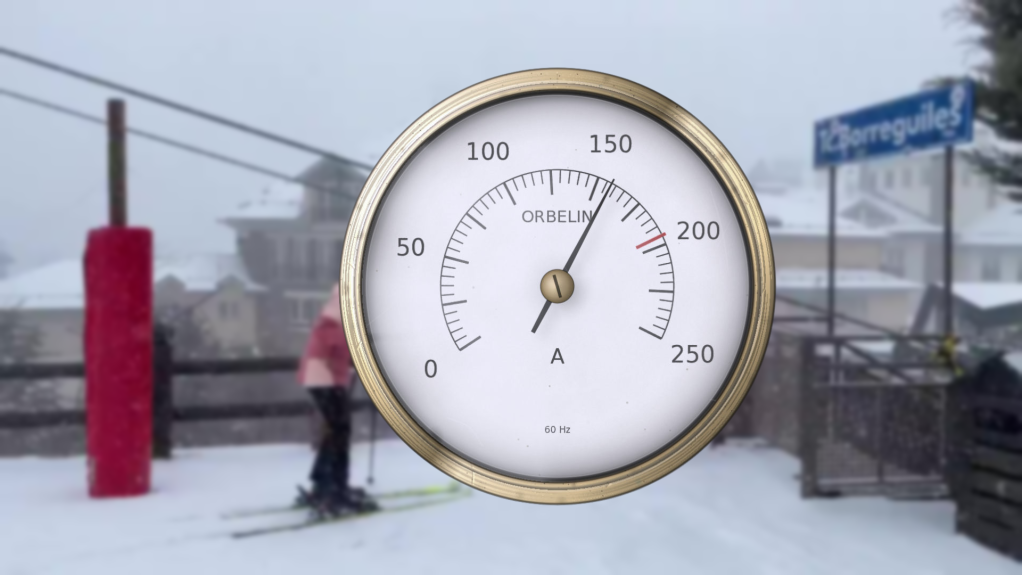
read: value=157.5 unit=A
